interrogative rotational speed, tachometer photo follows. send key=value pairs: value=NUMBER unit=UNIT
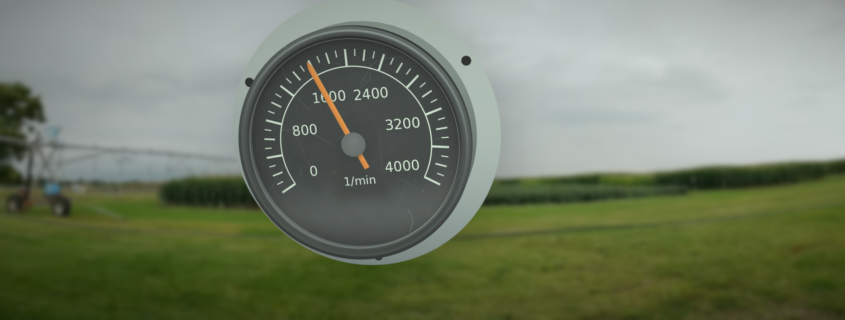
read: value=1600 unit=rpm
